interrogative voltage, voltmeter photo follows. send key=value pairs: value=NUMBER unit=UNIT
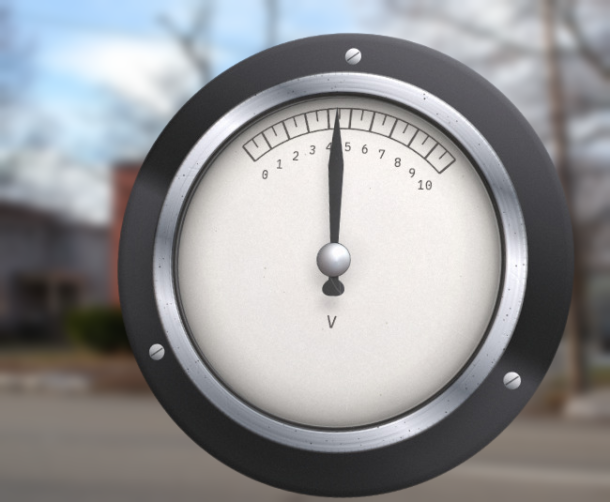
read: value=4.5 unit=V
